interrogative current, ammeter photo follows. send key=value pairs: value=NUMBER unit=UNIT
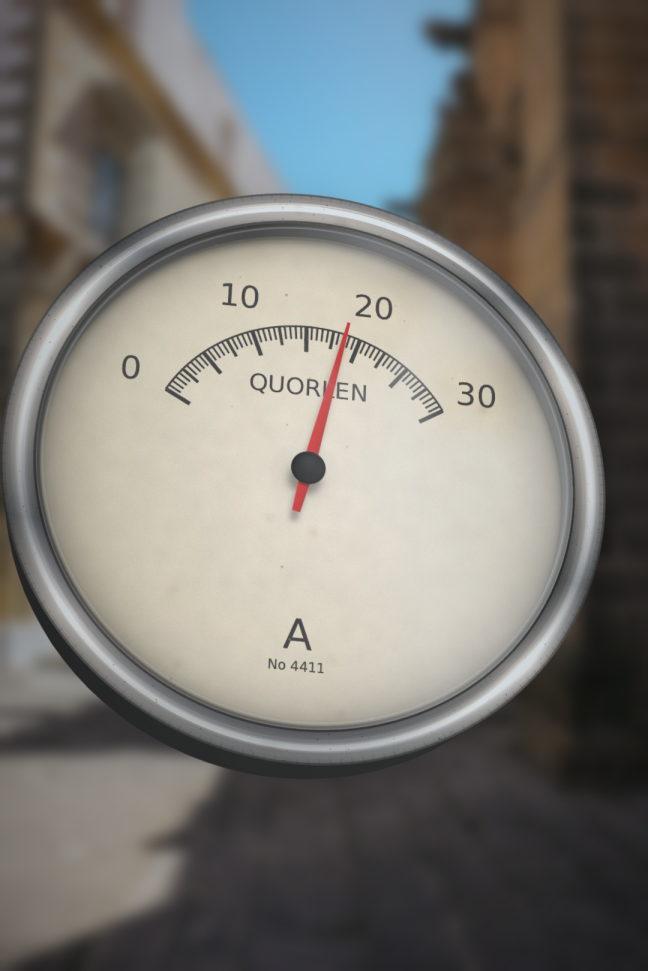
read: value=18.5 unit=A
